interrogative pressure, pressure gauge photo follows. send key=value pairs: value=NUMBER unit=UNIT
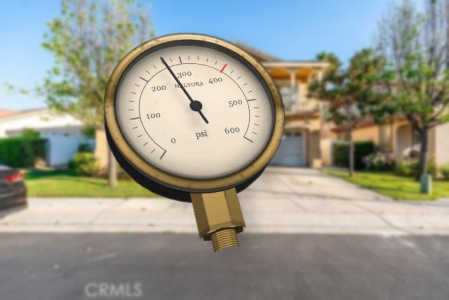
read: value=260 unit=psi
